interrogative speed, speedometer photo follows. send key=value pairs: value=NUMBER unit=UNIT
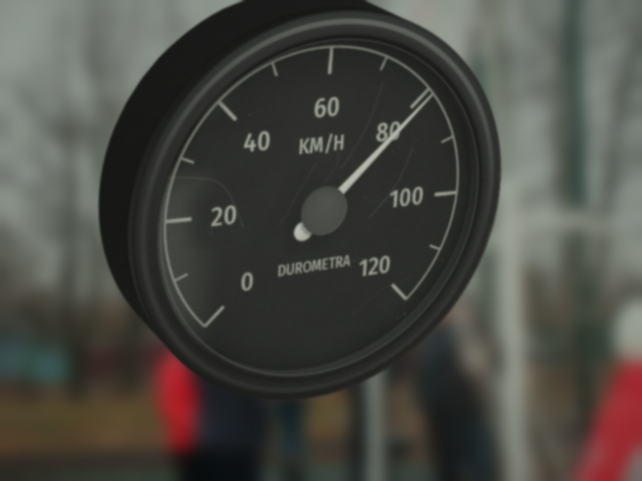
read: value=80 unit=km/h
